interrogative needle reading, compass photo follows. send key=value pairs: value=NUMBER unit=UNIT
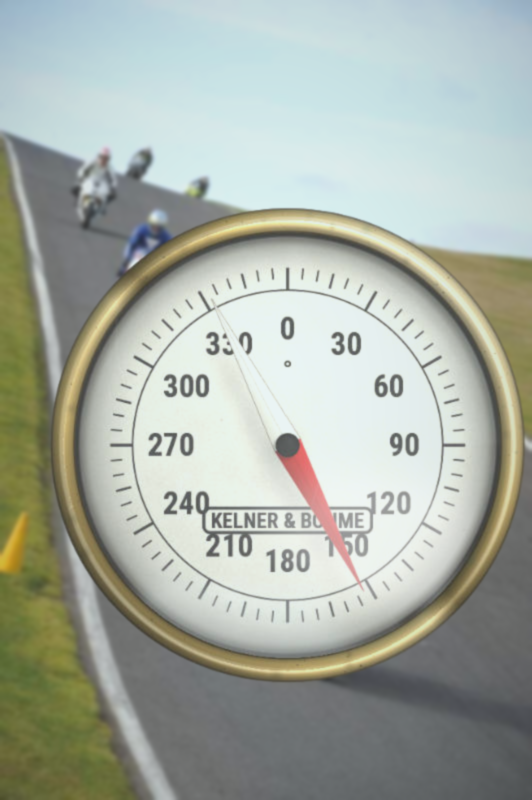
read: value=152.5 unit=°
